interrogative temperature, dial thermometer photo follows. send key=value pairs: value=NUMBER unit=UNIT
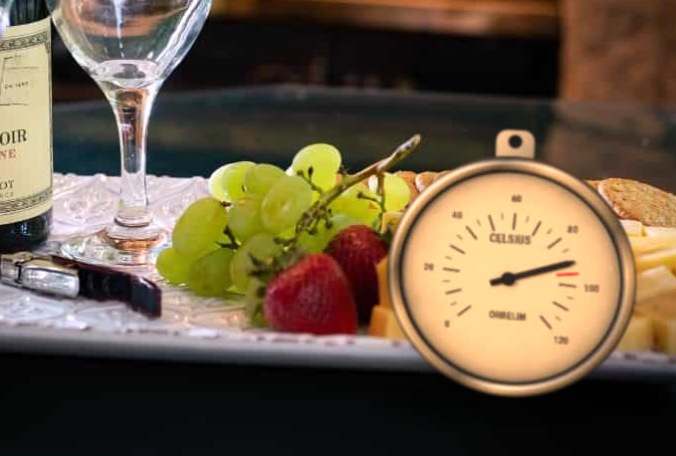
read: value=90 unit=°C
